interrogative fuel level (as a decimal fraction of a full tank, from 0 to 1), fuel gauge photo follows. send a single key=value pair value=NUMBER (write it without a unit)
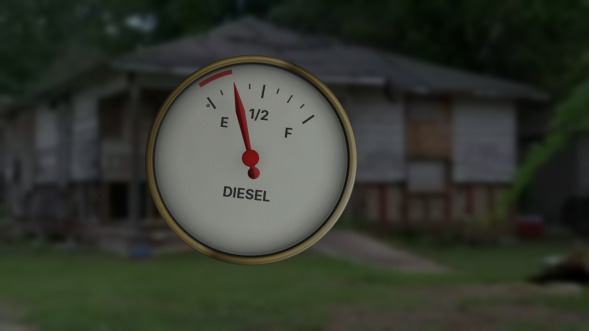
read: value=0.25
